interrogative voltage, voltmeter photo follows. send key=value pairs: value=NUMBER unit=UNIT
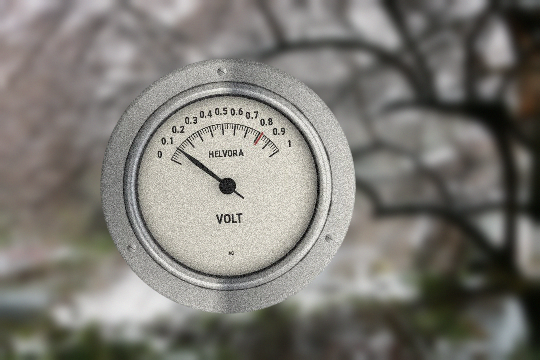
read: value=0.1 unit=V
